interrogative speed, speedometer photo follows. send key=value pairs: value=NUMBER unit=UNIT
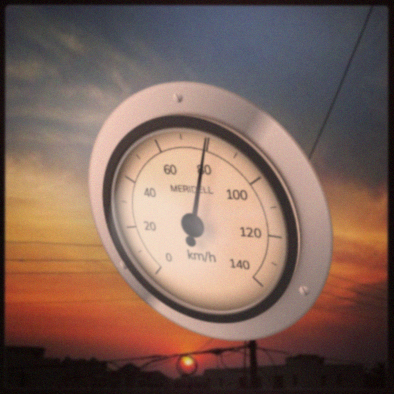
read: value=80 unit=km/h
